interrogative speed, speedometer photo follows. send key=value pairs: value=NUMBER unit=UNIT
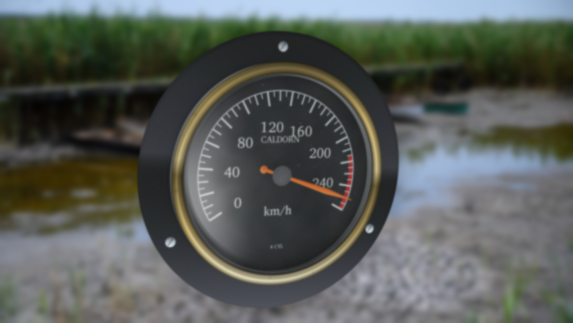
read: value=250 unit=km/h
